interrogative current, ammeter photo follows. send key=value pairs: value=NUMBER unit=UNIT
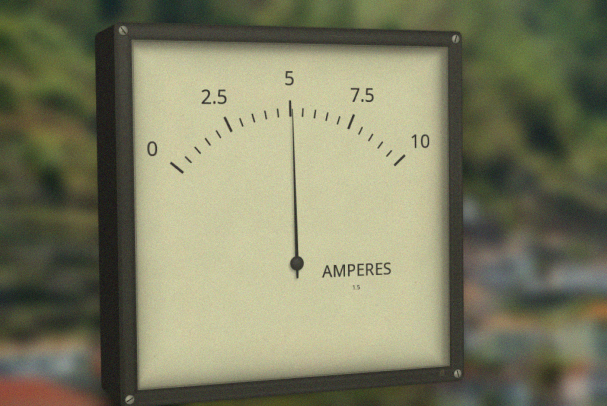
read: value=5 unit=A
